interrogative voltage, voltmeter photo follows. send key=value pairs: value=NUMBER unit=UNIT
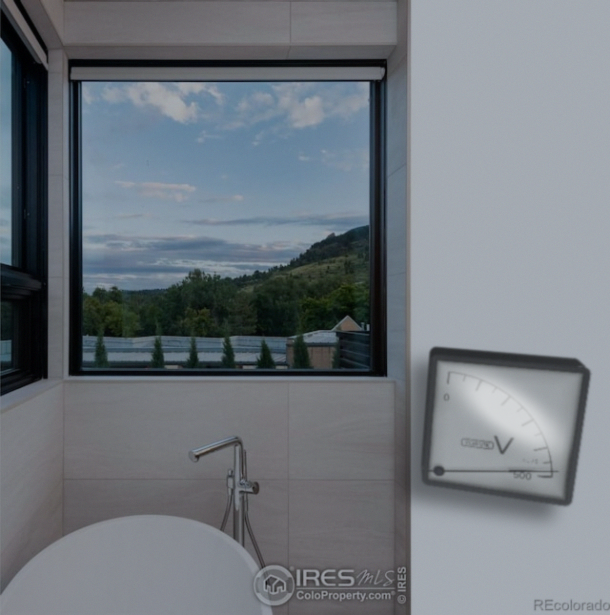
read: value=475 unit=V
